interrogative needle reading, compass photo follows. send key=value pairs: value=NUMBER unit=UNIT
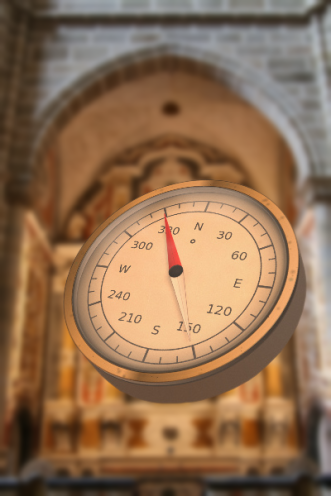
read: value=330 unit=°
